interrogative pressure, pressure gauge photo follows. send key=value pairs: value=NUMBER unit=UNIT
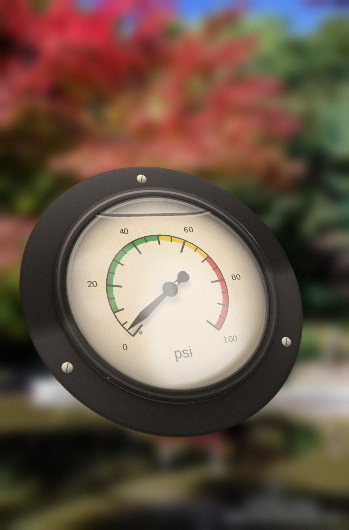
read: value=2.5 unit=psi
